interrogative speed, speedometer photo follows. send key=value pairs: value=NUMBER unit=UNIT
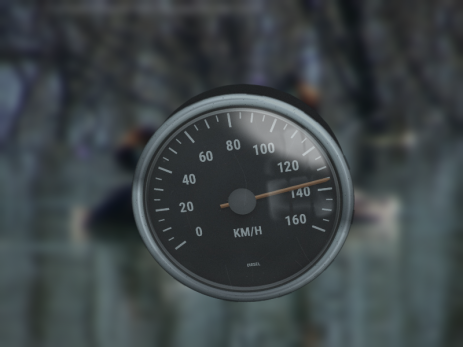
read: value=135 unit=km/h
